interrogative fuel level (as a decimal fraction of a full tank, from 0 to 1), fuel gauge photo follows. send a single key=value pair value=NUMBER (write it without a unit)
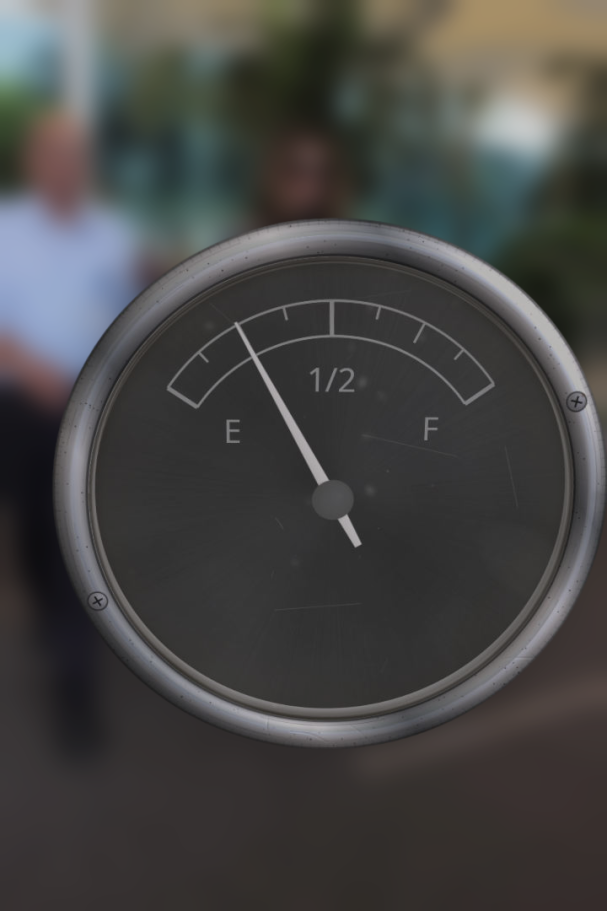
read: value=0.25
